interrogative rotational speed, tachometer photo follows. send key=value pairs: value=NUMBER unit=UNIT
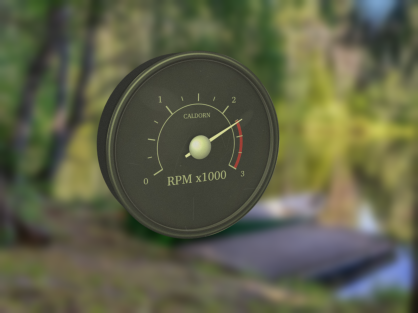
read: value=2250 unit=rpm
